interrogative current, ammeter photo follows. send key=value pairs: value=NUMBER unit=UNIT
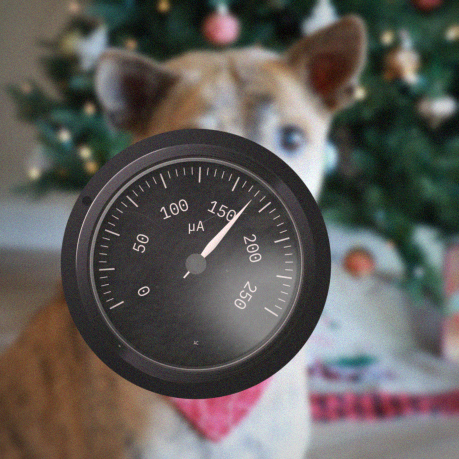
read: value=165 unit=µA
